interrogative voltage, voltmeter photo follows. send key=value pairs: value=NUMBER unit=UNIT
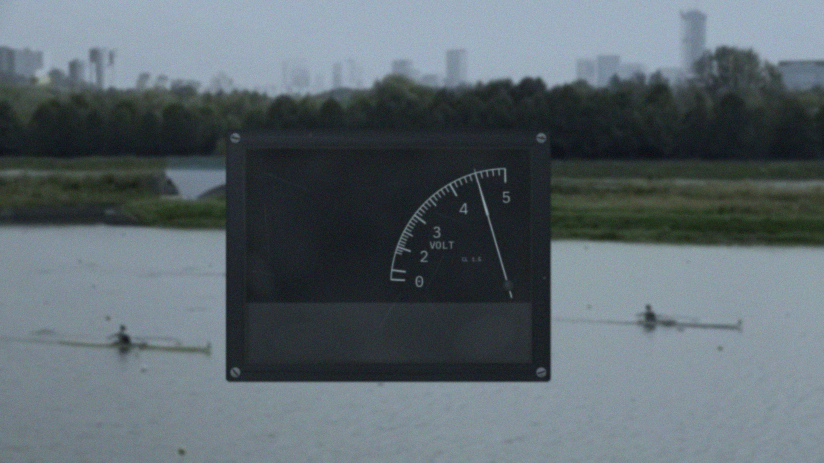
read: value=4.5 unit=V
